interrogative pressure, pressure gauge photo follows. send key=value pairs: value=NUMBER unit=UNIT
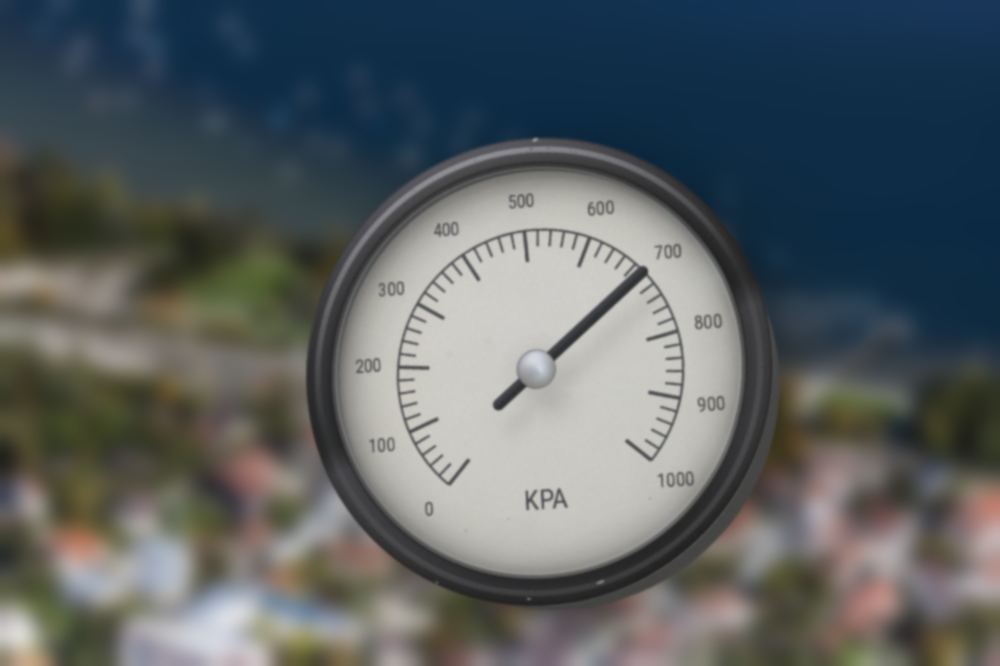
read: value=700 unit=kPa
